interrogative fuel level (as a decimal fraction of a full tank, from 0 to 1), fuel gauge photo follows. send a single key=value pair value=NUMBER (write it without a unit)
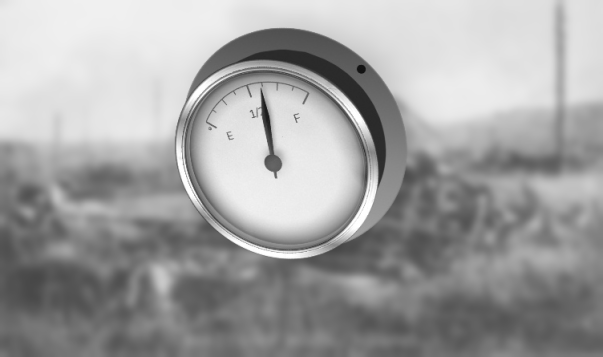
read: value=0.625
